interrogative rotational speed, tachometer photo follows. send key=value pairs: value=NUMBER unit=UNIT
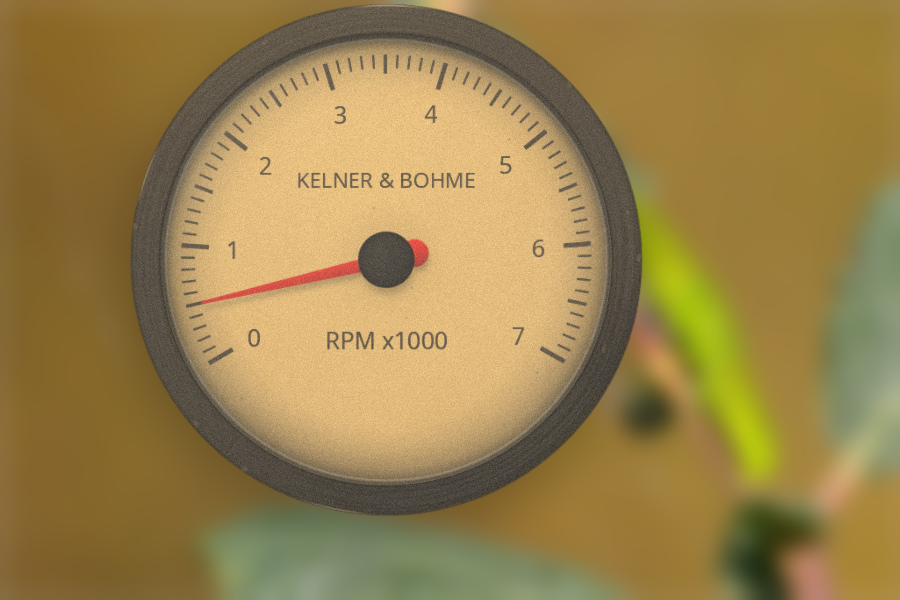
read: value=500 unit=rpm
